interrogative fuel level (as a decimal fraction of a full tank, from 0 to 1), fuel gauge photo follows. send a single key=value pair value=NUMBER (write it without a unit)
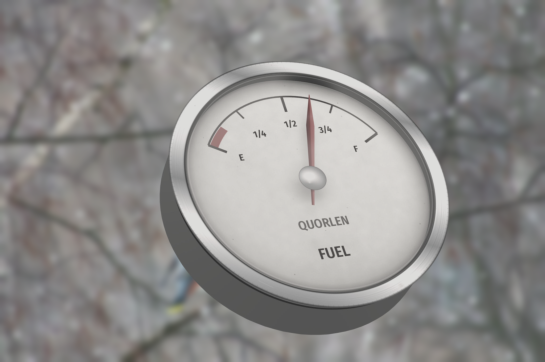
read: value=0.625
